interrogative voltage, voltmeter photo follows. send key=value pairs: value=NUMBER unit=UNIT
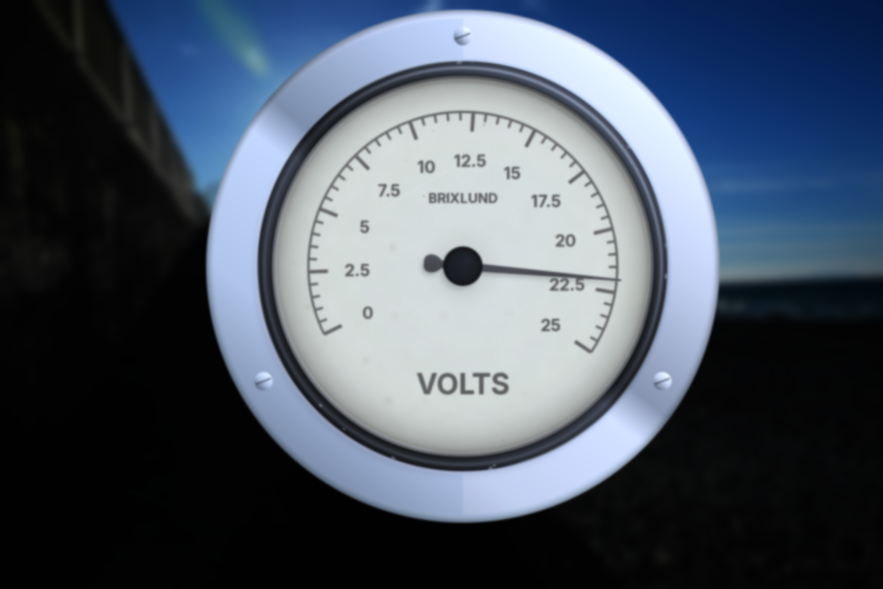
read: value=22 unit=V
